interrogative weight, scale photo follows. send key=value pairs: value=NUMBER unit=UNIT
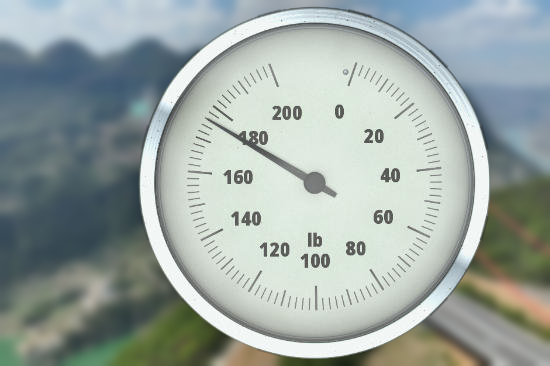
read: value=176 unit=lb
